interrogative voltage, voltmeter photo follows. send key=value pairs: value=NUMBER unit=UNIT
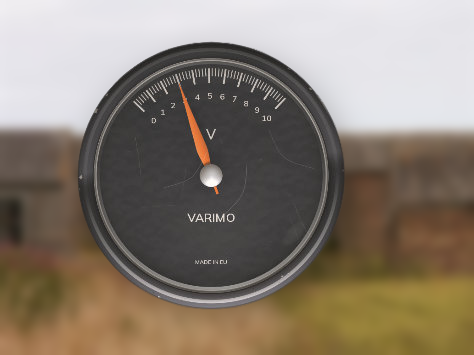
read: value=3 unit=V
